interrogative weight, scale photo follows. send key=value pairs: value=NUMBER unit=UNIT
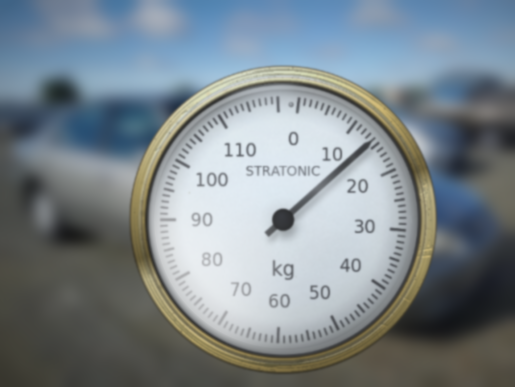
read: value=14 unit=kg
